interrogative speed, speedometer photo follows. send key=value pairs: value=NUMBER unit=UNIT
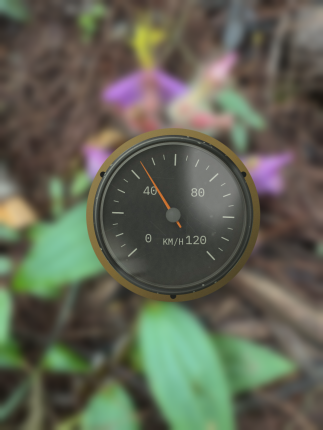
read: value=45 unit=km/h
